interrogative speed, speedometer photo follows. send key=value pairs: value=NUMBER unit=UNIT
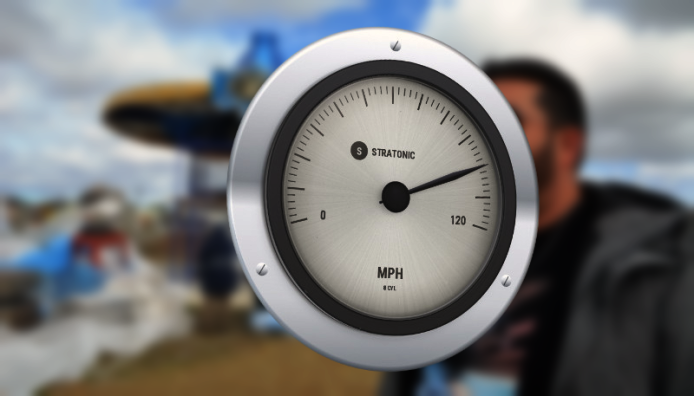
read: value=100 unit=mph
